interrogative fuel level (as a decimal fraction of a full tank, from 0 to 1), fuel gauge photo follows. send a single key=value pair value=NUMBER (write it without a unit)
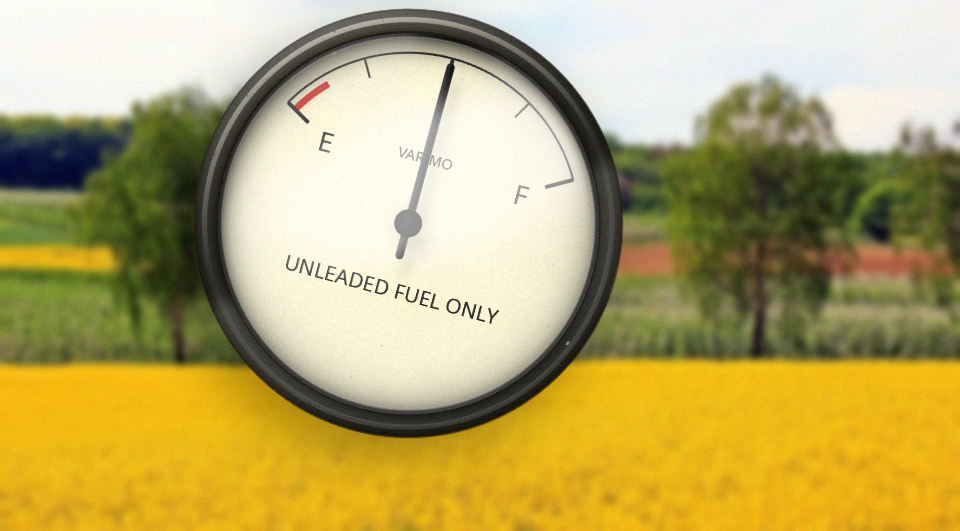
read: value=0.5
